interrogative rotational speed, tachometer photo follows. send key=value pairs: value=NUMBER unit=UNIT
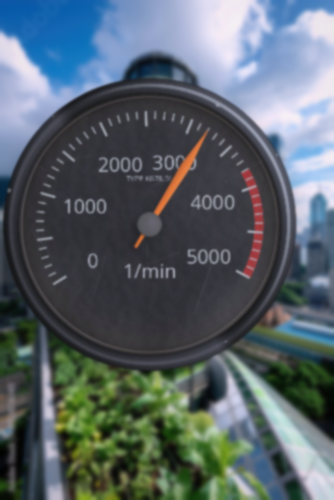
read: value=3200 unit=rpm
